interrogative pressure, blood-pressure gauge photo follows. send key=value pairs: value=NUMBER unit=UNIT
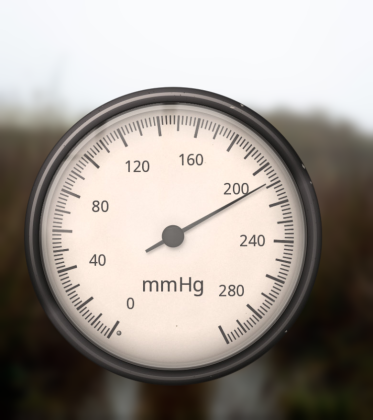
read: value=208 unit=mmHg
